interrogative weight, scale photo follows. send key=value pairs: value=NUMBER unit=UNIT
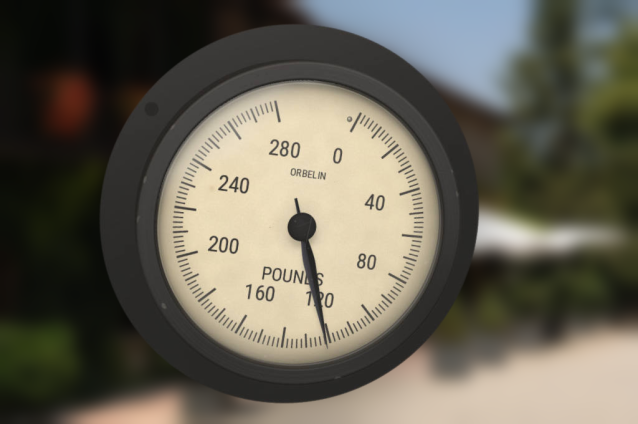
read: value=122 unit=lb
